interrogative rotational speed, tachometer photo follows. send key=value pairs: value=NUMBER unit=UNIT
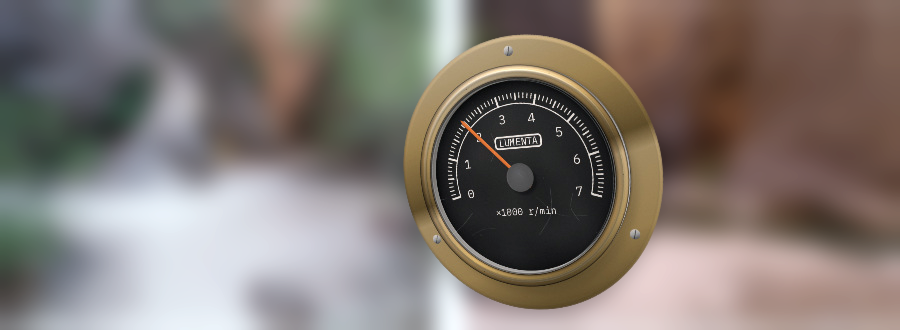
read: value=2000 unit=rpm
